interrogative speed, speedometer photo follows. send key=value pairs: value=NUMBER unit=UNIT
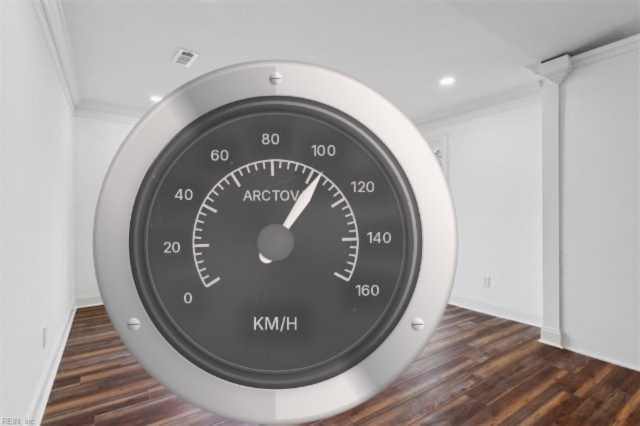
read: value=104 unit=km/h
